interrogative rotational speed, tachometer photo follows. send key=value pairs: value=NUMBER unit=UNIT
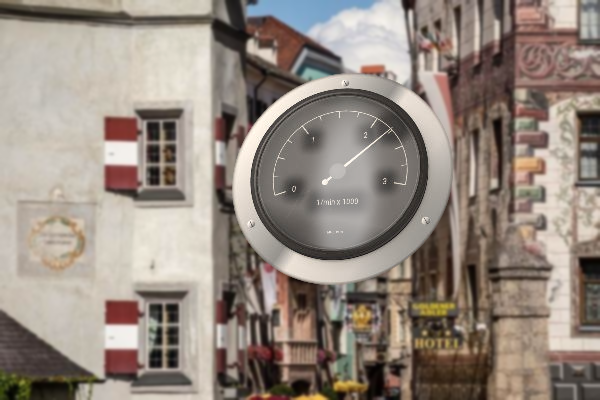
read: value=2250 unit=rpm
